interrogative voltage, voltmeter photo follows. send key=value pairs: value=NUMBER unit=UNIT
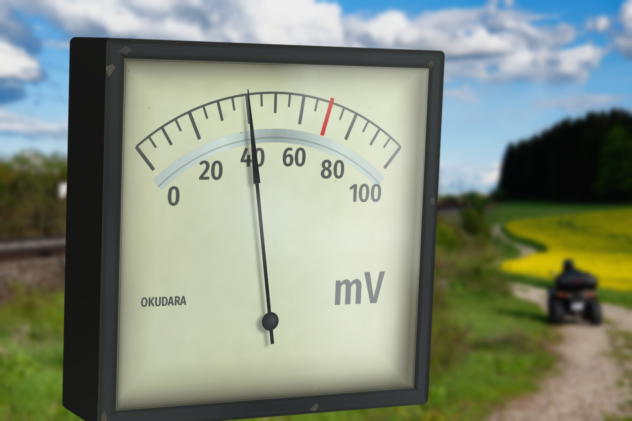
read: value=40 unit=mV
